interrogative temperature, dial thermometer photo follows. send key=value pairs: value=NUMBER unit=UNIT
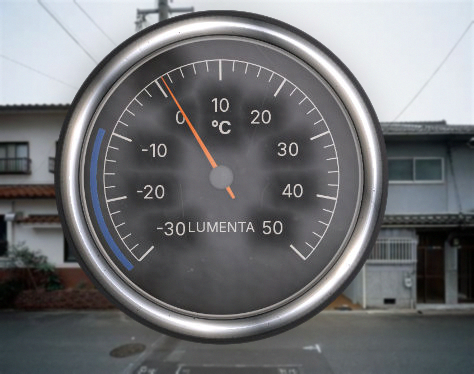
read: value=1 unit=°C
